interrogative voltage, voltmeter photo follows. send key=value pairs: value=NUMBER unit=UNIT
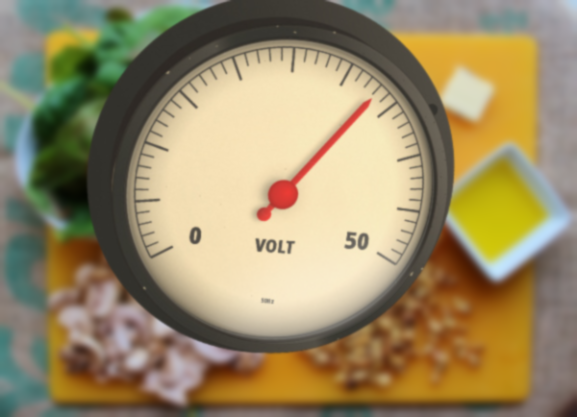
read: value=33 unit=V
